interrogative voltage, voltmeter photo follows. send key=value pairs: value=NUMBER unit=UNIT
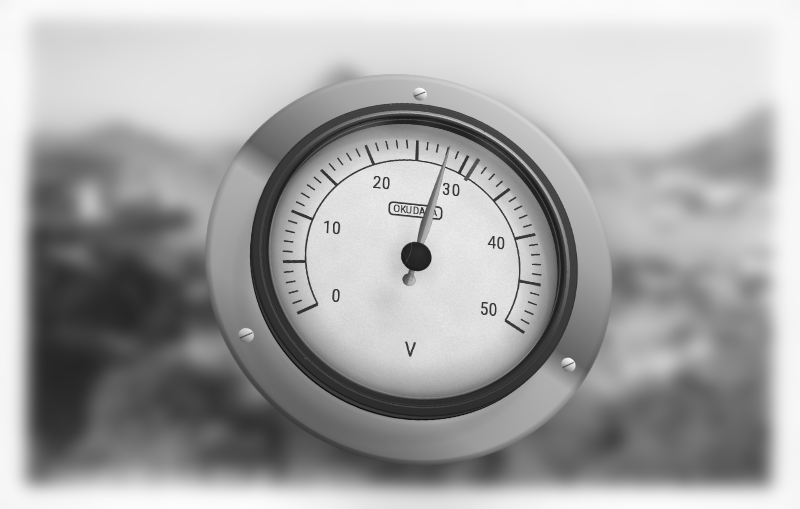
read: value=28 unit=V
